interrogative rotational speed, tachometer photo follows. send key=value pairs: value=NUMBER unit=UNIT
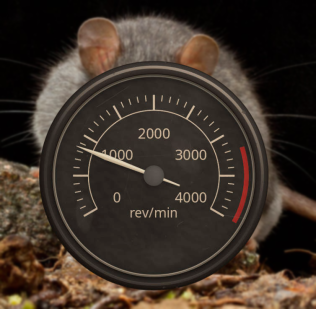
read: value=850 unit=rpm
